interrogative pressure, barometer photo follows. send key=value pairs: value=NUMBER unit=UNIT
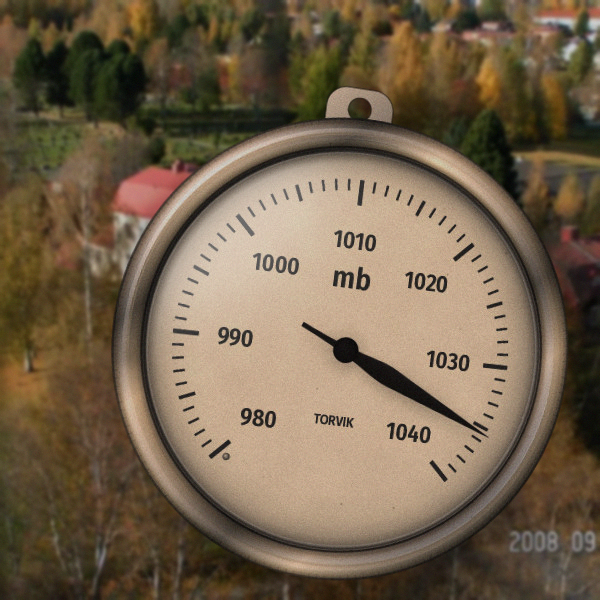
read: value=1035.5 unit=mbar
